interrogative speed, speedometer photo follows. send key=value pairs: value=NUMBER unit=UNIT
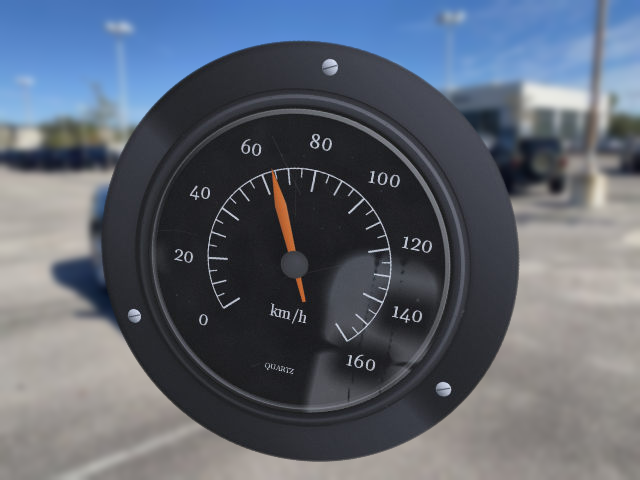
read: value=65 unit=km/h
